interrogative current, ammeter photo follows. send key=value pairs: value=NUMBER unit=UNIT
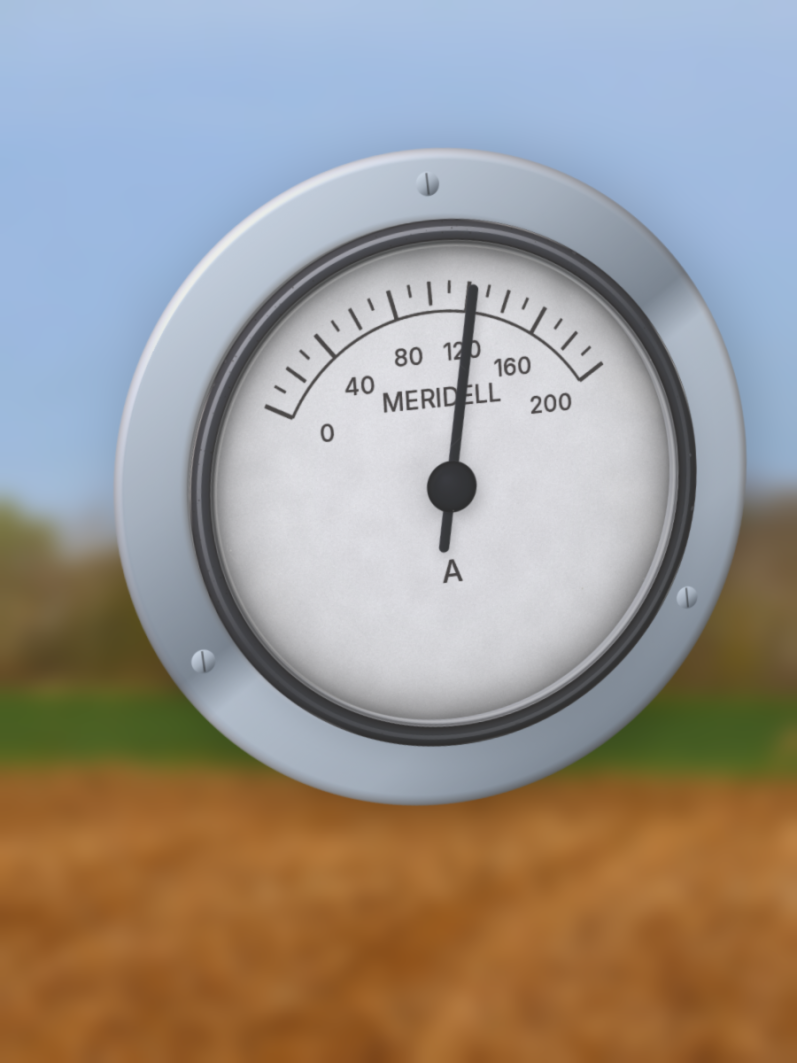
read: value=120 unit=A
